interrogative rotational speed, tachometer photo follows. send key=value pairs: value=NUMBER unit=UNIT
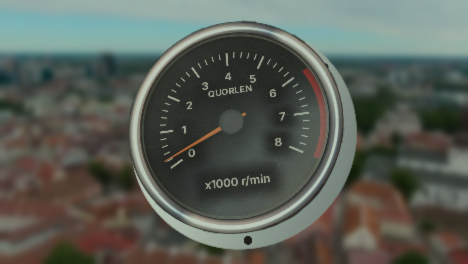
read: value=200 unit=rpm
